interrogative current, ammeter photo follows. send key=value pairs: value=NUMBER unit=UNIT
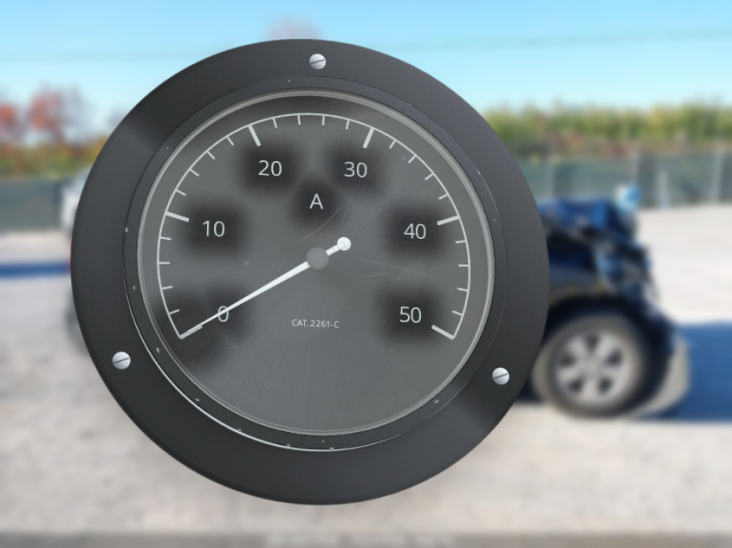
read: value=0 unit=A
